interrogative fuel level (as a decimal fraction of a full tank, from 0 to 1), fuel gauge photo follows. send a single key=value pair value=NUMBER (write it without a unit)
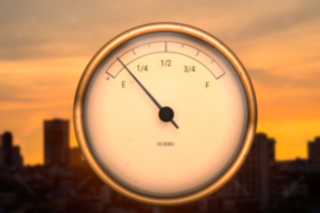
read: value=0.125
